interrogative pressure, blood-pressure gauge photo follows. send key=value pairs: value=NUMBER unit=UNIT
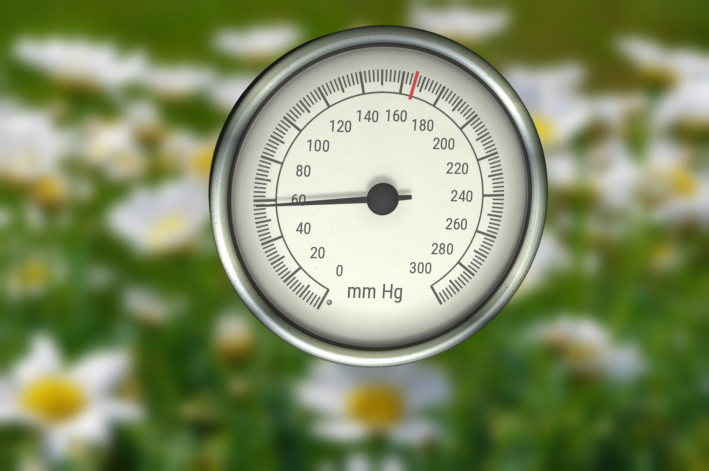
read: value=58 unit=mmHg
